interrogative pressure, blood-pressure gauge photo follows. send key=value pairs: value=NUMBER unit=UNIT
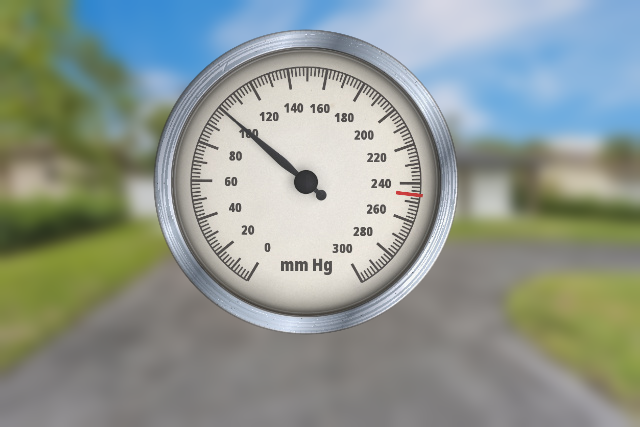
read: value=100 unit=mmHg
